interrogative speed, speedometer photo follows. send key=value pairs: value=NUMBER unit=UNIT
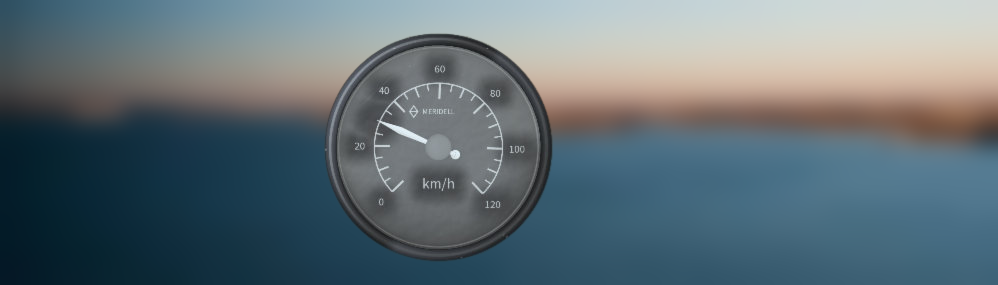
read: value=30 unit=km/h
